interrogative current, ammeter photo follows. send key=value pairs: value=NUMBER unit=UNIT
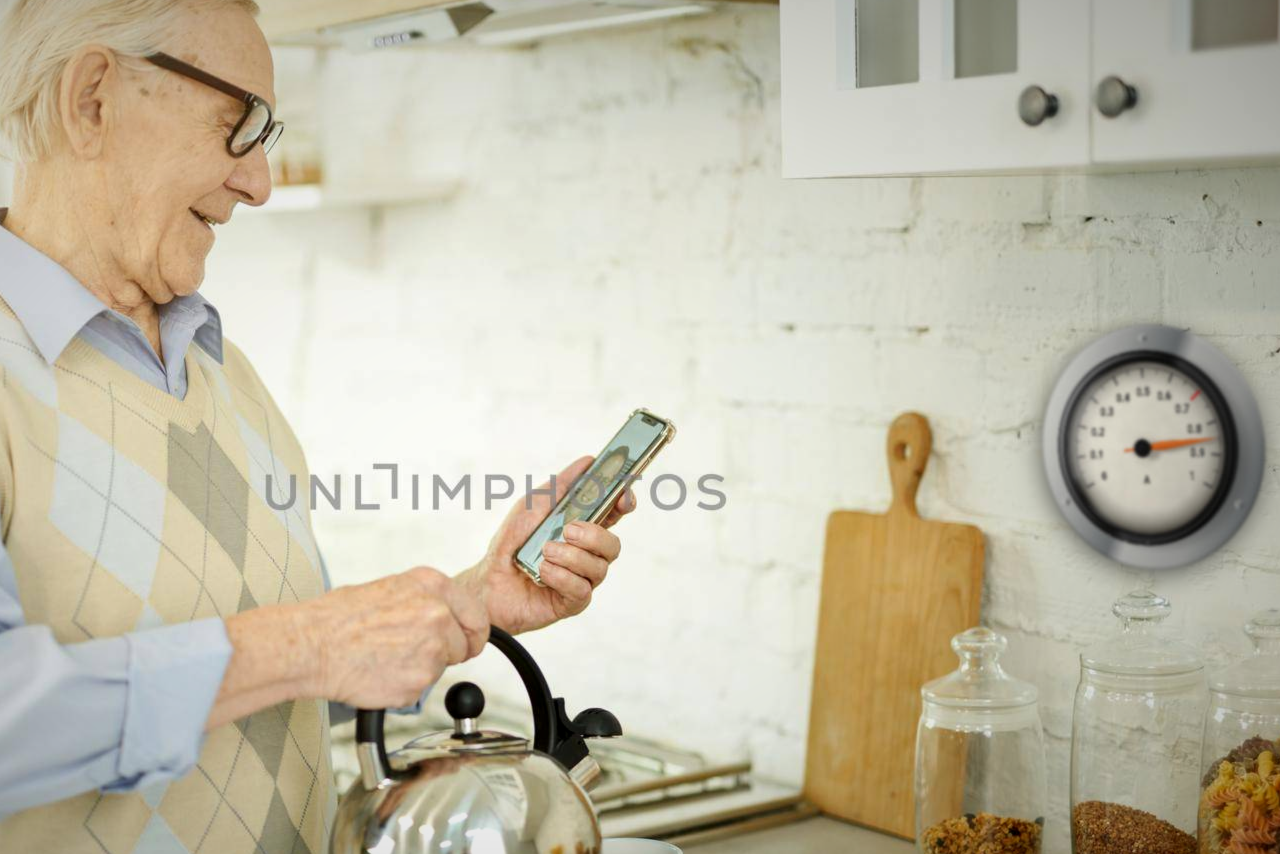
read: value=0.85 unit=A
